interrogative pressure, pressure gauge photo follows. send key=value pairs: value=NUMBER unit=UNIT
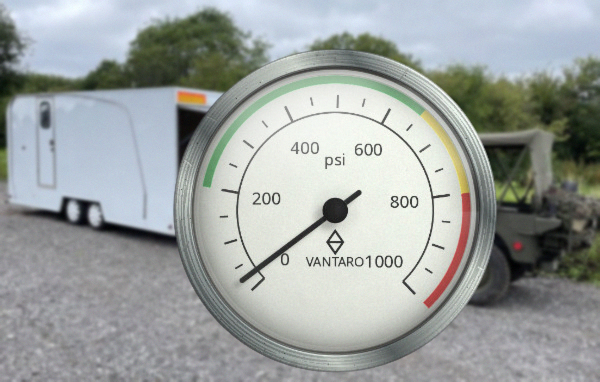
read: value=25 unit=psi
